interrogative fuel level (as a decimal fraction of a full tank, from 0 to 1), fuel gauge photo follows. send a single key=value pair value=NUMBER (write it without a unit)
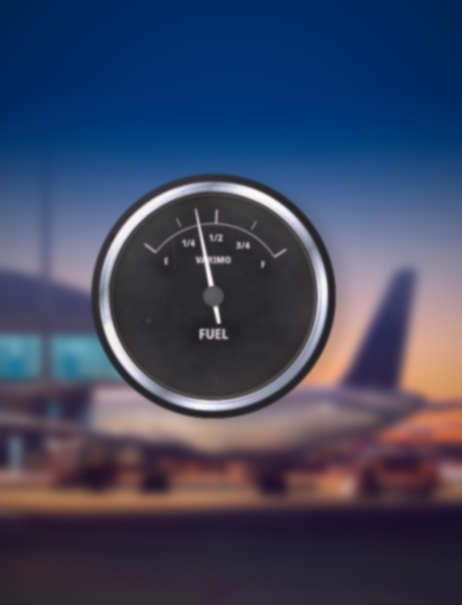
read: value=0.375
